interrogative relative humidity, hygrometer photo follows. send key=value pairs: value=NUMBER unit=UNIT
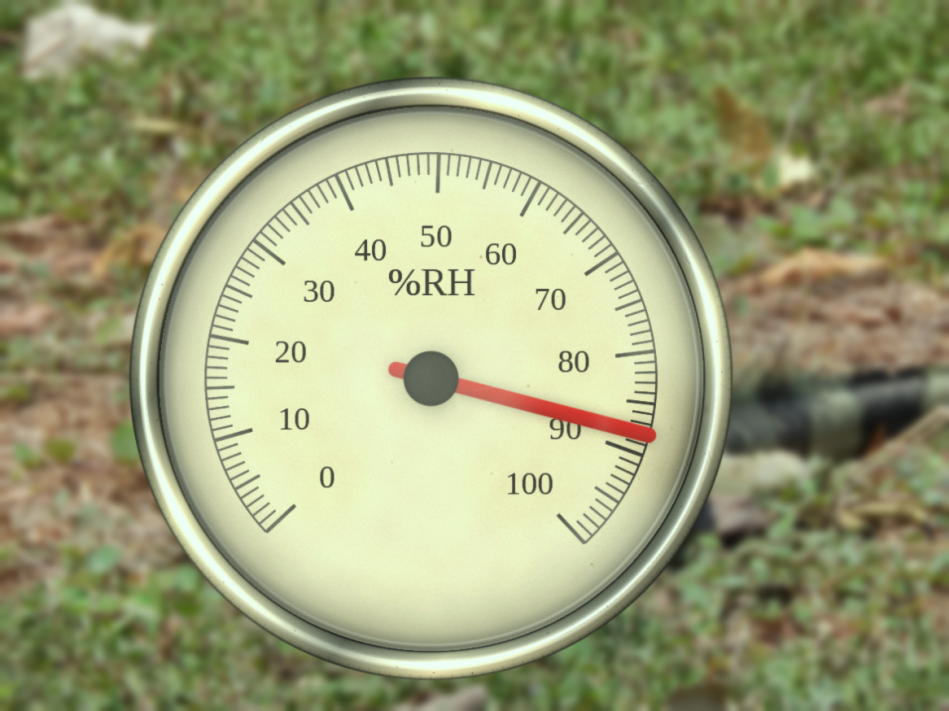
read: value=88 unit=%
